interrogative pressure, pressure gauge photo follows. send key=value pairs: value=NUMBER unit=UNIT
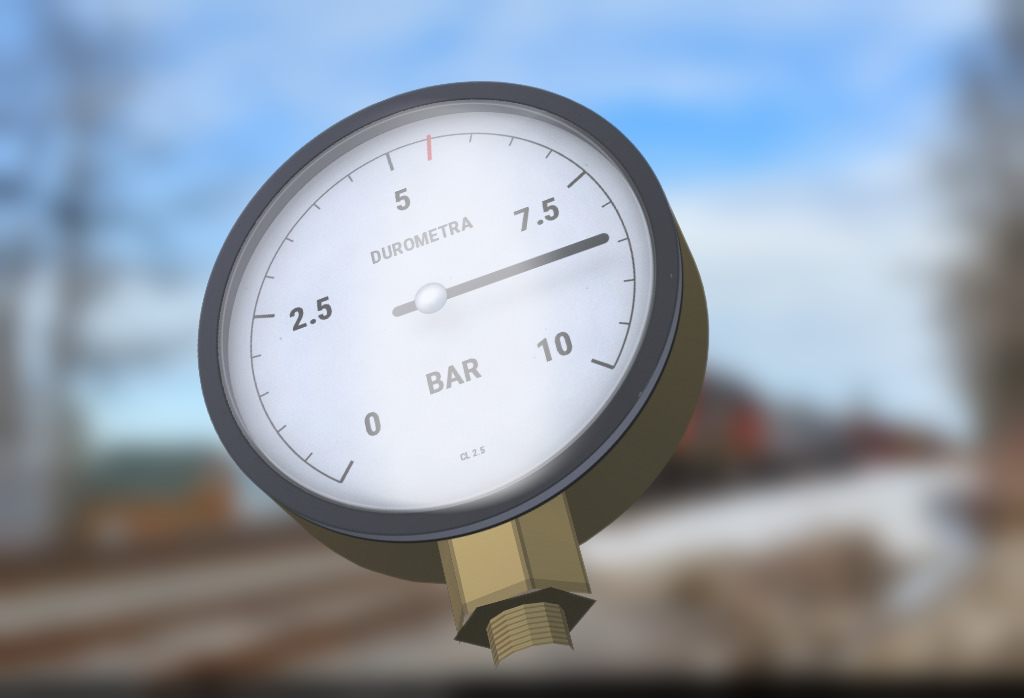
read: value=8.5 unit=bar
